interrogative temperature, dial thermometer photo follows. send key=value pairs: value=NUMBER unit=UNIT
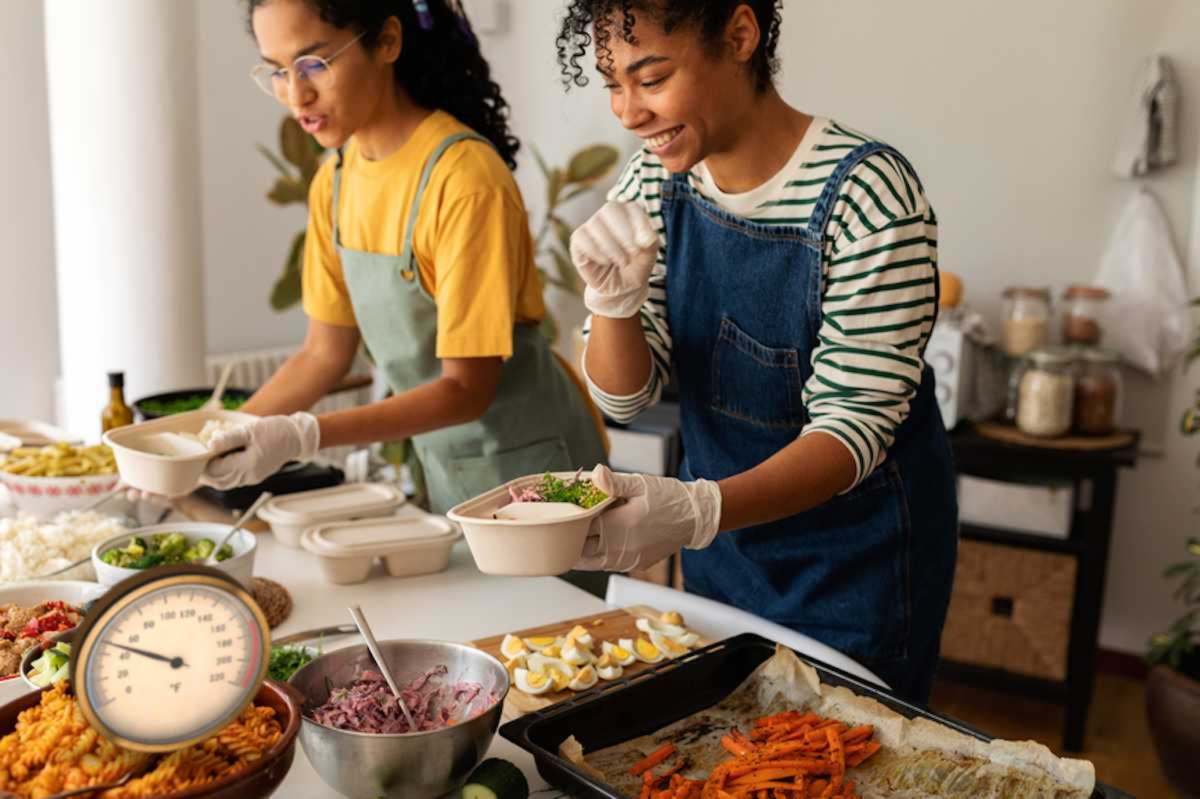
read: value=50 unit=°F
